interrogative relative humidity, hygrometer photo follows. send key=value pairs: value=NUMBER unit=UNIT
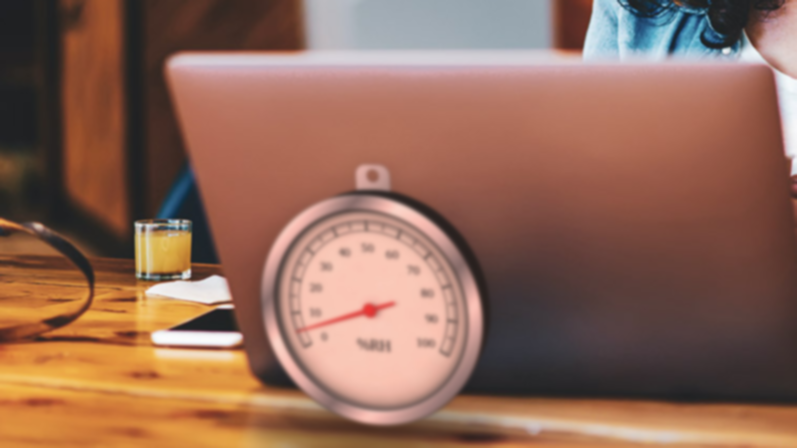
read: value=5 unit=%
